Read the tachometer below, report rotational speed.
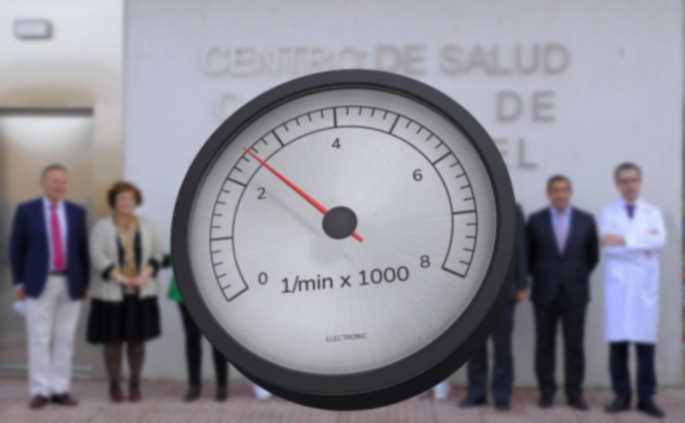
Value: 2500 rpm
